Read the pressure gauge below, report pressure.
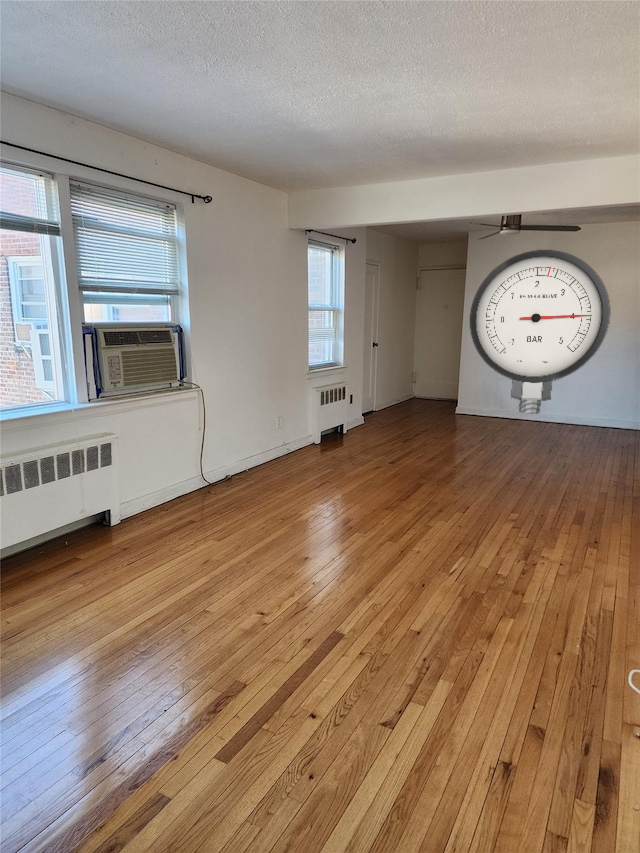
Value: 4 bar
